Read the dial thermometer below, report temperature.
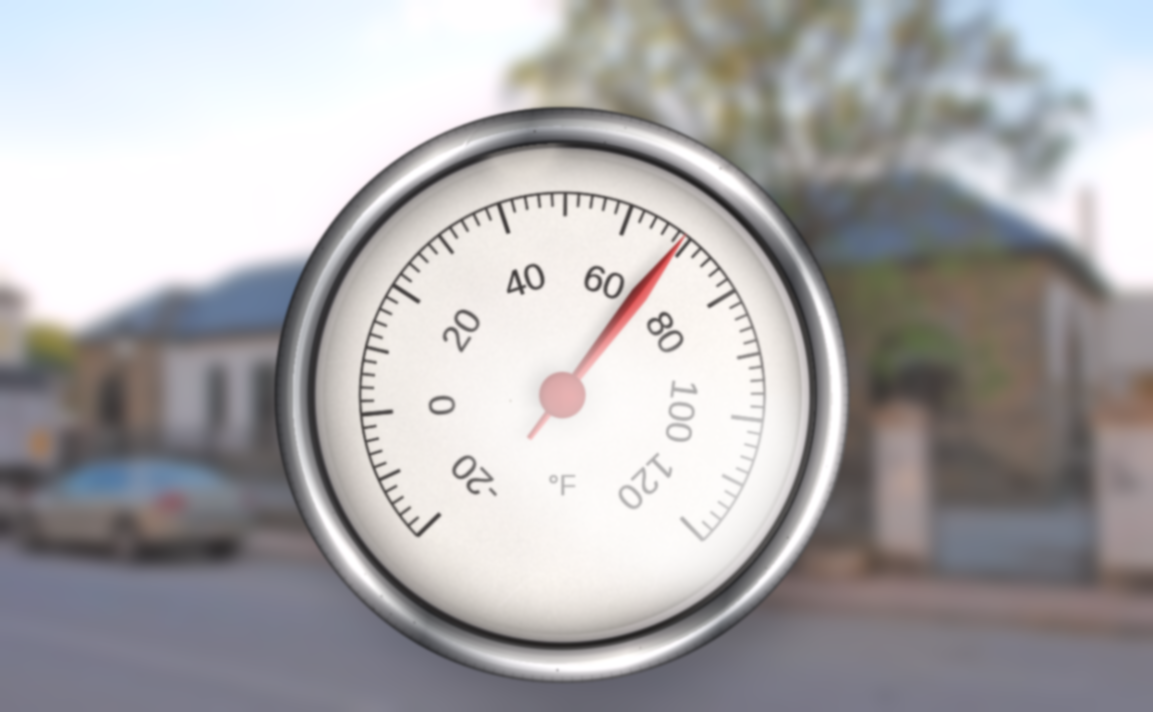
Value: 69 °F
